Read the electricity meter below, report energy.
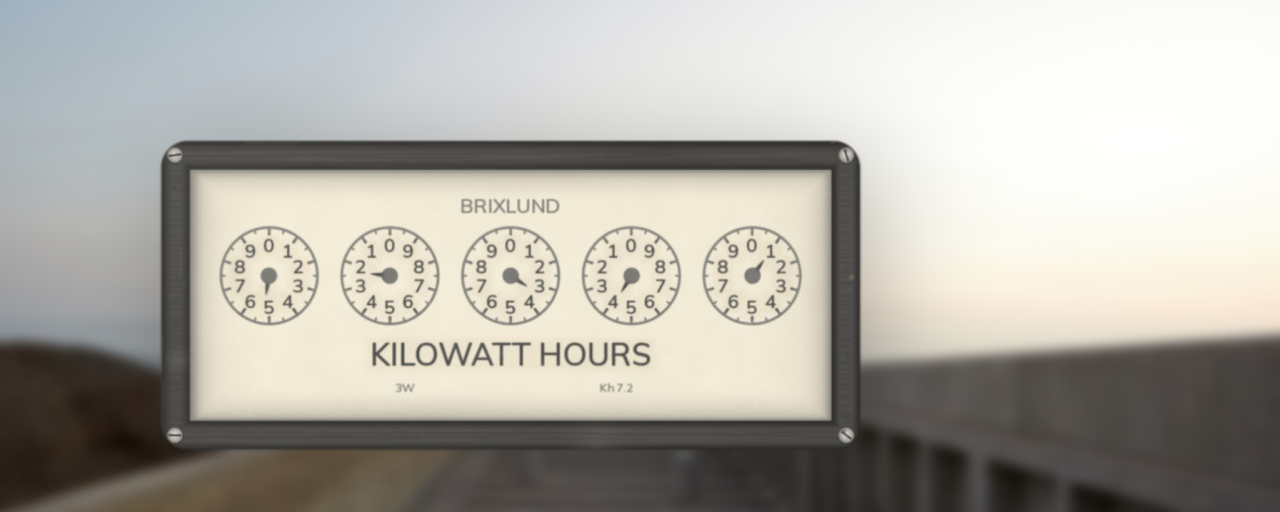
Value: 52341 kWh
